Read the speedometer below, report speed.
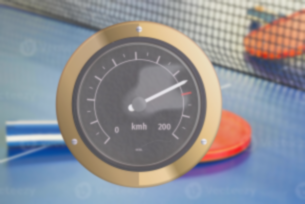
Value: 150 km/h
